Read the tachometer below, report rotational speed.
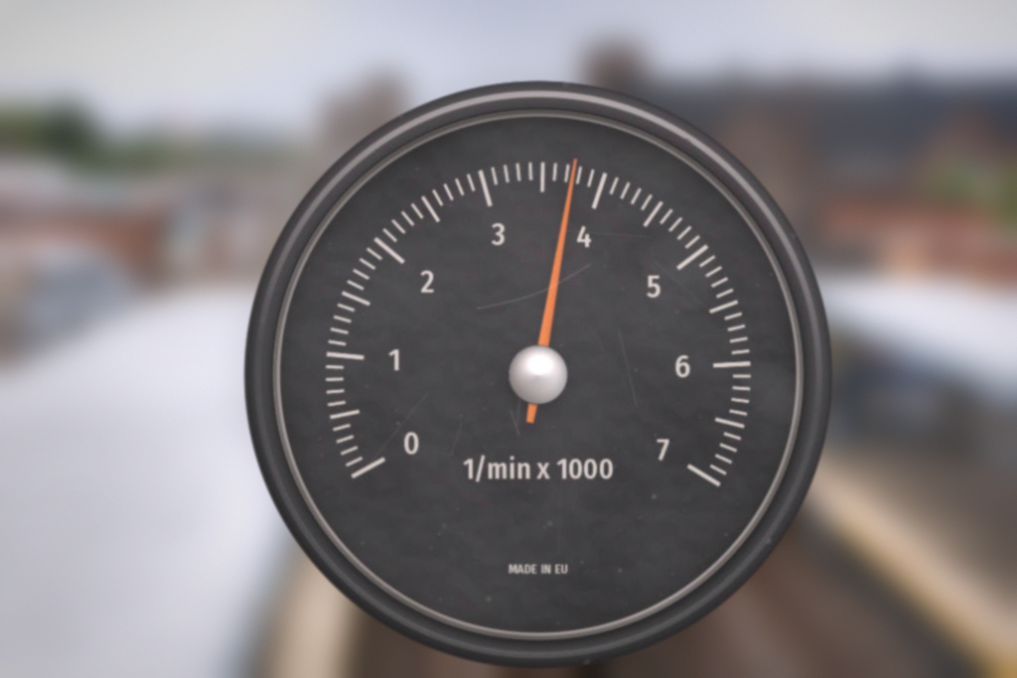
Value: 3750 rpm
